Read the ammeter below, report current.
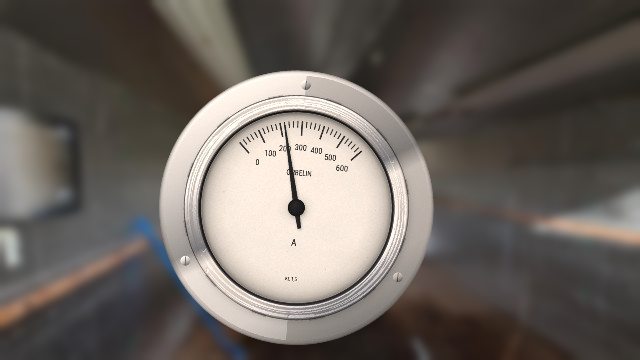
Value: 220 A
